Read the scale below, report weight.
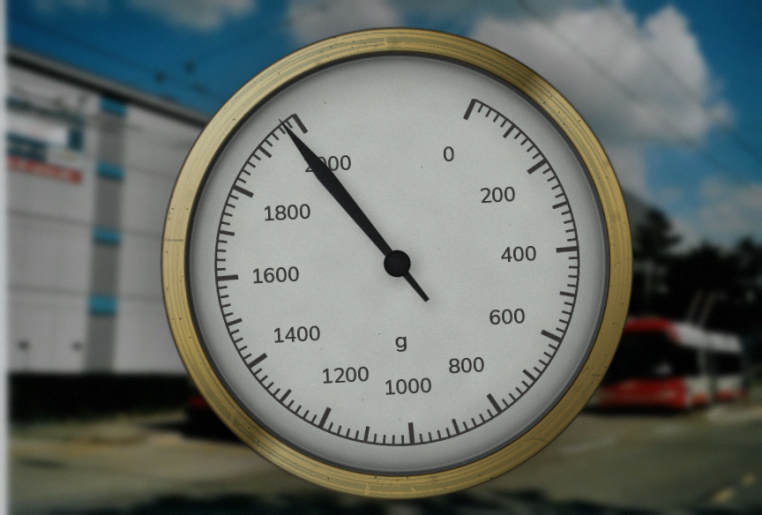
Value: 1970 g
